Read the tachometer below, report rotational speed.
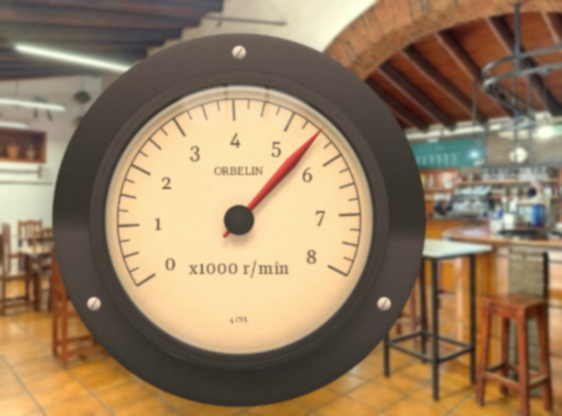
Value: 5500 rpm
